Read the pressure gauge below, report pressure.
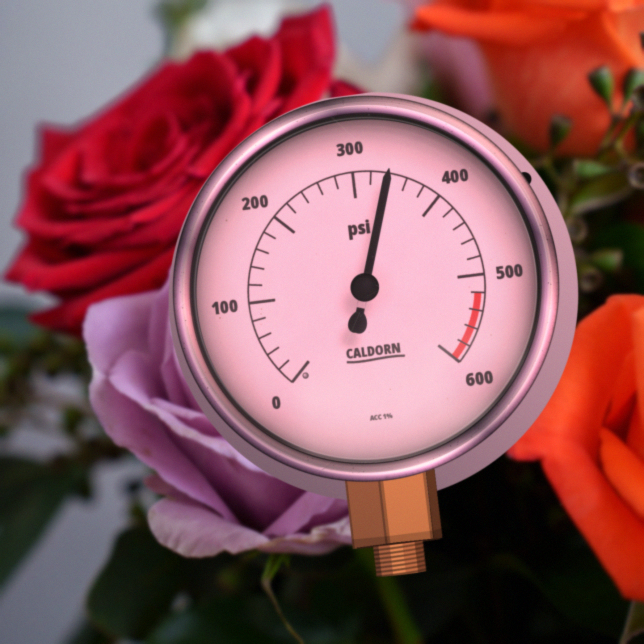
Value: 340 psi
